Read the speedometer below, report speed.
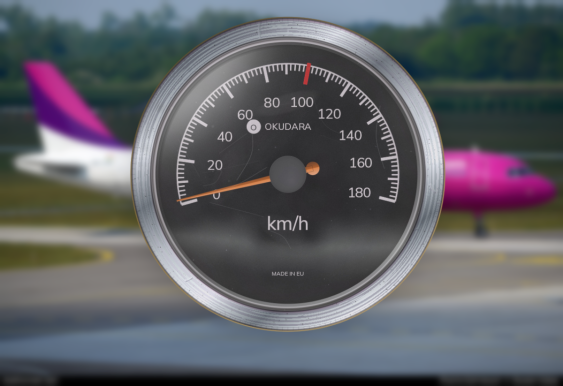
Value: 2 km/h
